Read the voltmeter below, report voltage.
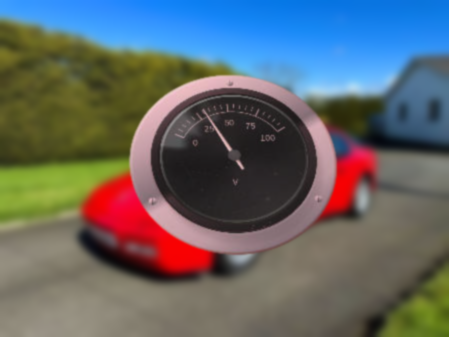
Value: 30 V
